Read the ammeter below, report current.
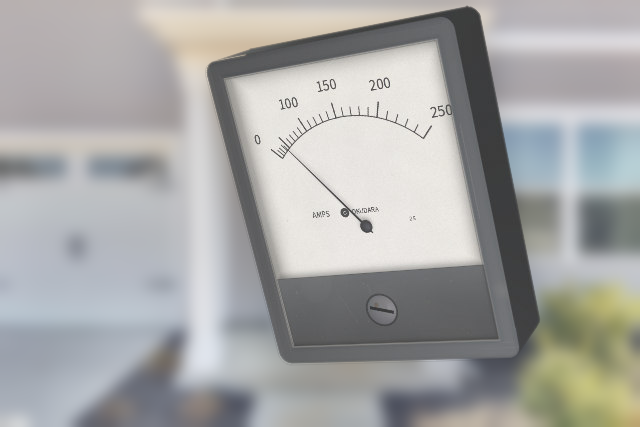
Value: 50 A
